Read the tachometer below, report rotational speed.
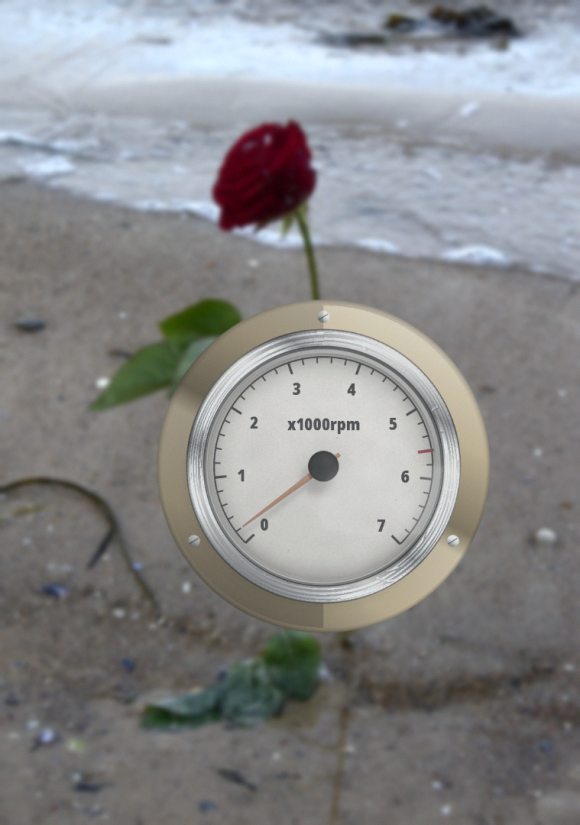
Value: 200 rpm
